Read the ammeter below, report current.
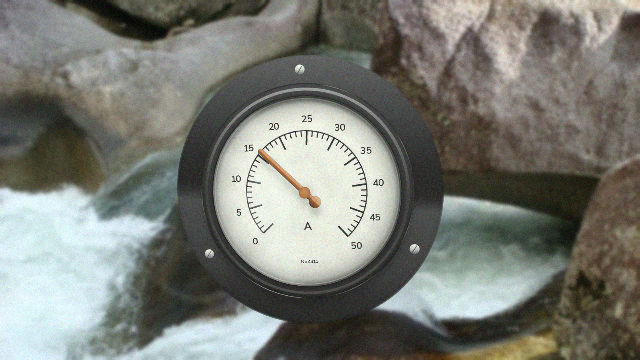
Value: 16 A
